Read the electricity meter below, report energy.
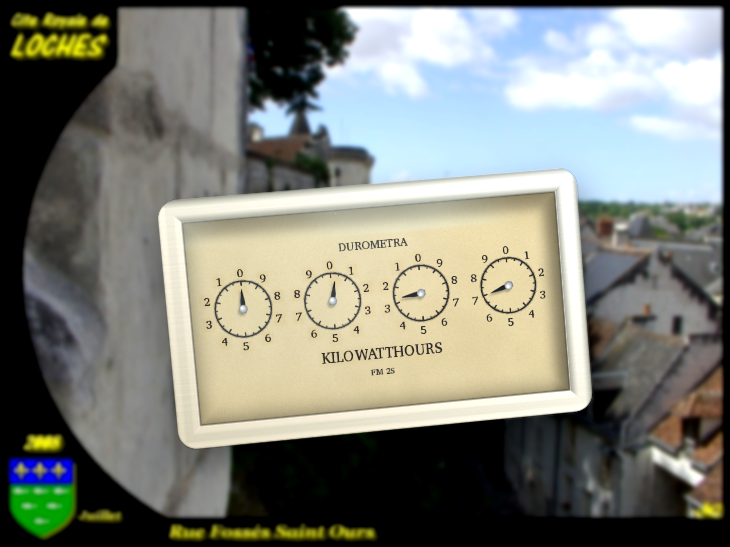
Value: 27 kWh
